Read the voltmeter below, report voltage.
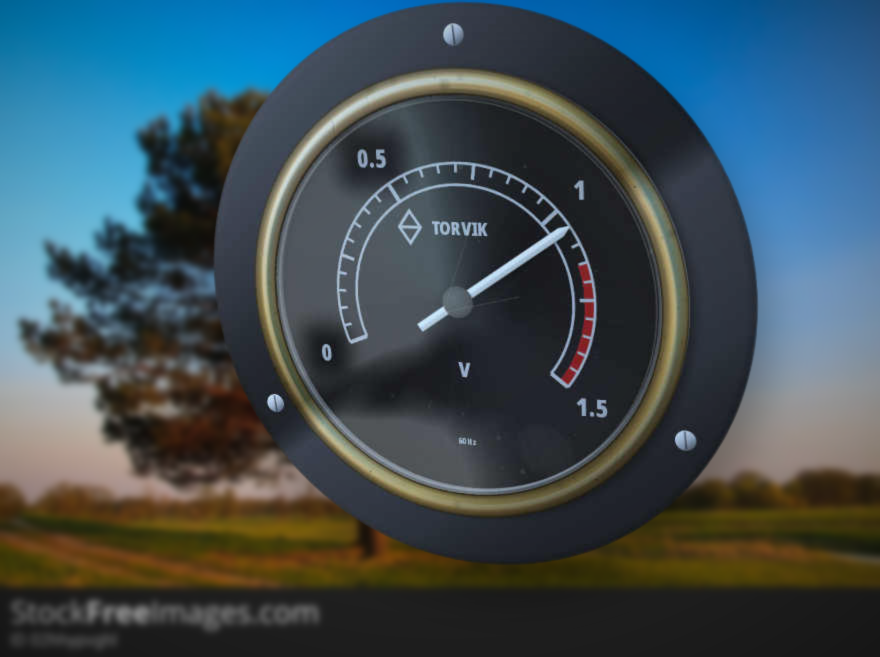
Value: 1.05 V
